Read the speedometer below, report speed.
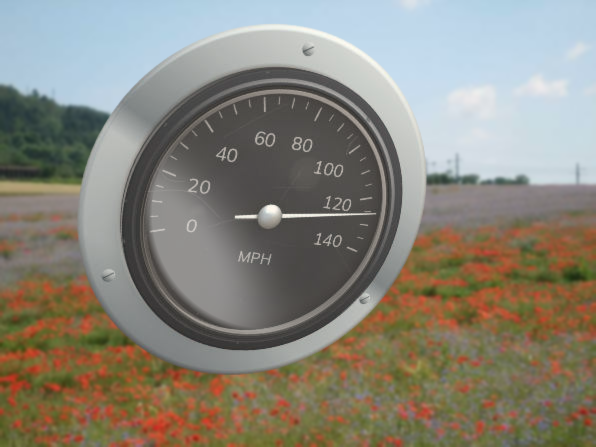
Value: 125 mph
